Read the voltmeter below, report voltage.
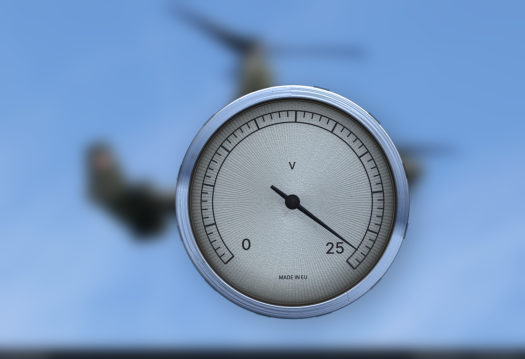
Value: 24 V
